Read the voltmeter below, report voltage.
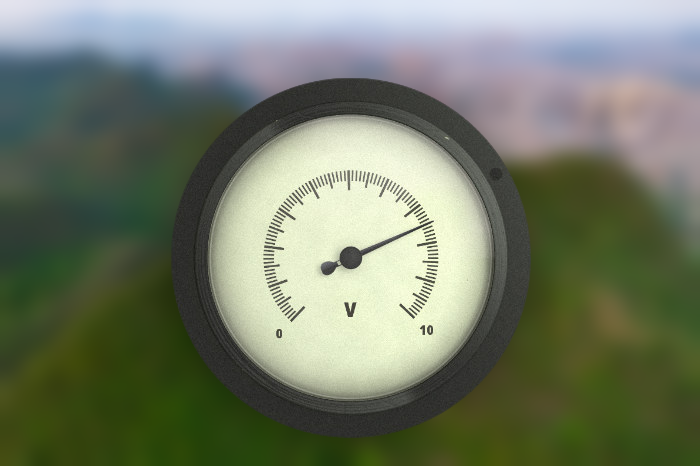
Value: 7.5 V
